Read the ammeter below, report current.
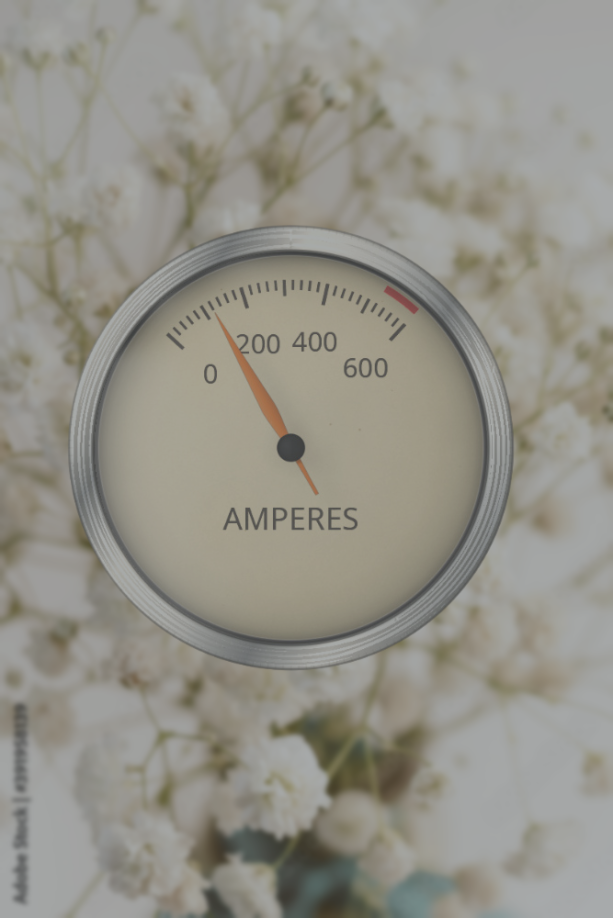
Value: 120 A
